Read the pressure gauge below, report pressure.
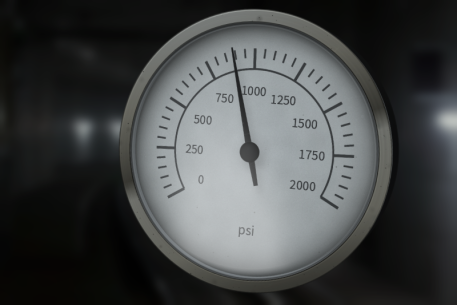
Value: 900 psi
